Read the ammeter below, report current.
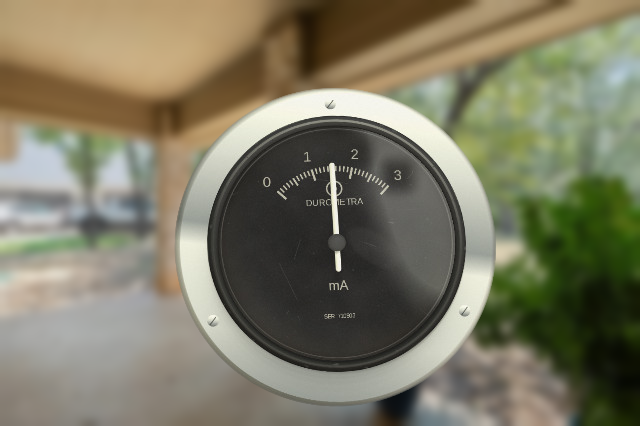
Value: 1.5 mA
